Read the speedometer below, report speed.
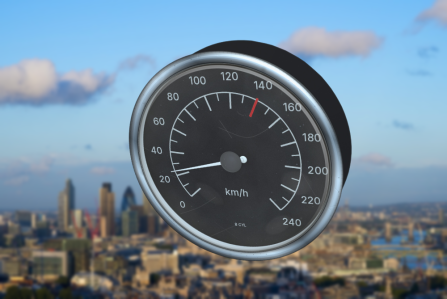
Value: 25 km/h
